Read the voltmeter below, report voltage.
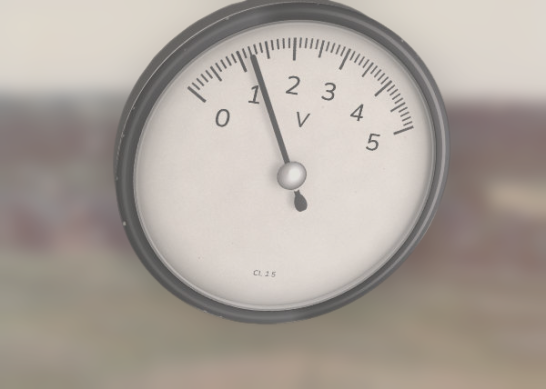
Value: 1.2 V
